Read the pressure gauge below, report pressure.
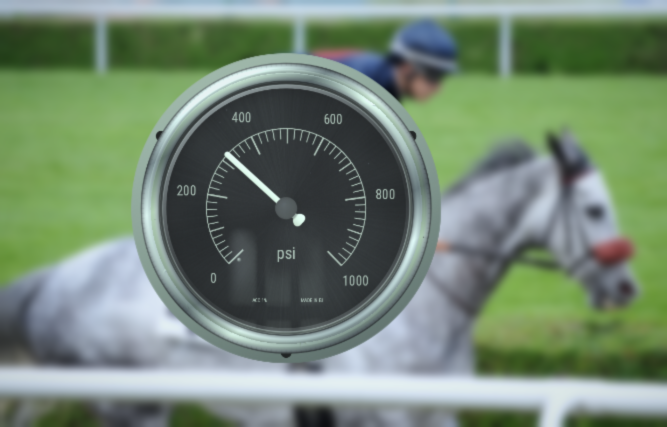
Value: 320 psi
